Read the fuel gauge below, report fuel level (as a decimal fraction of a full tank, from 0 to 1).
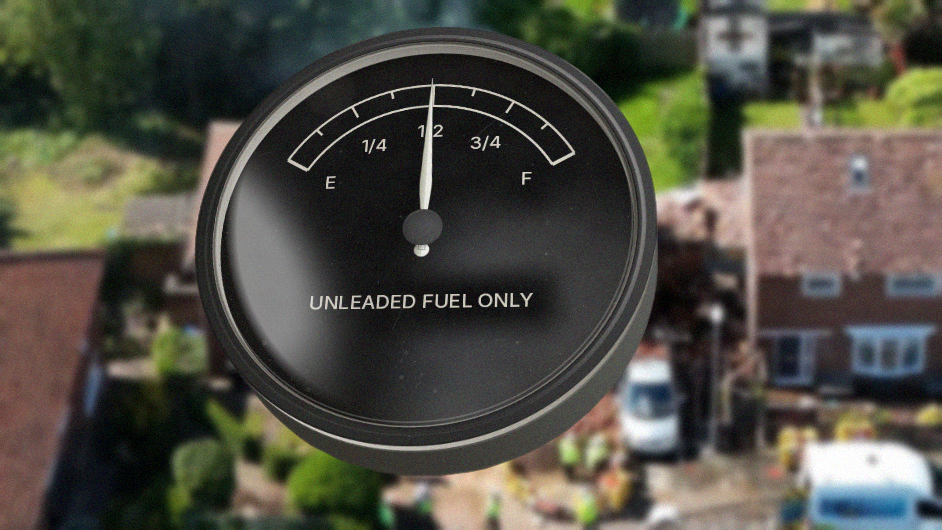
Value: 0.5
